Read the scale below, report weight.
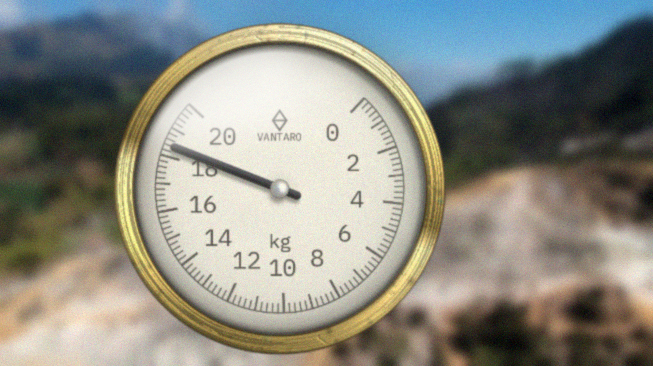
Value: 18.4 kg
